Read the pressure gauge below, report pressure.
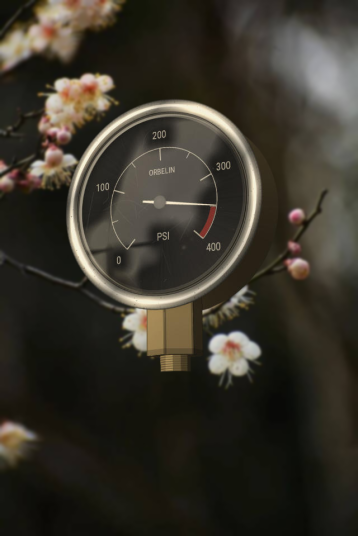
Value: 350 psi
